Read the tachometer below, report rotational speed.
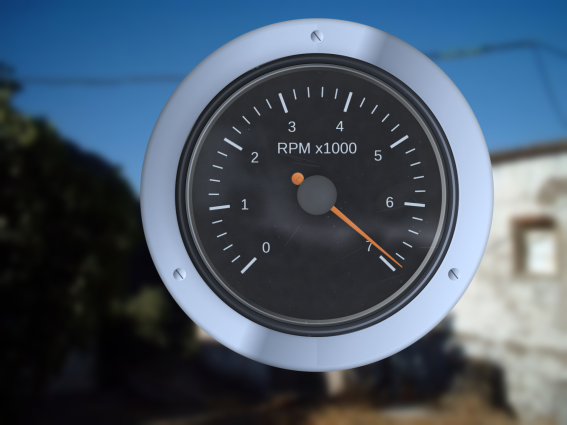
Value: 6900 rpm
